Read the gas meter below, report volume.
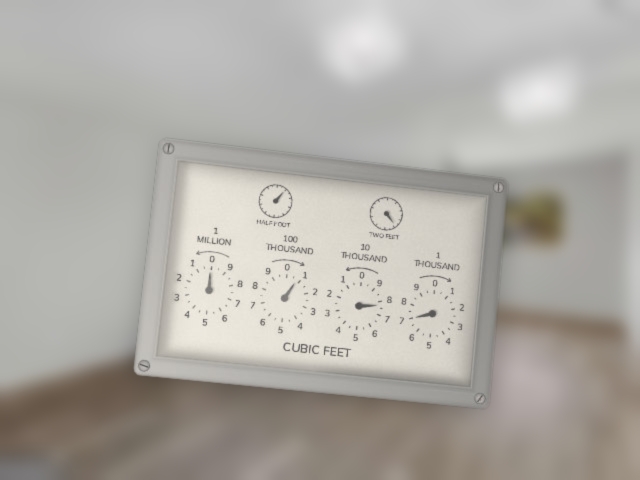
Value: 7700 ft³
